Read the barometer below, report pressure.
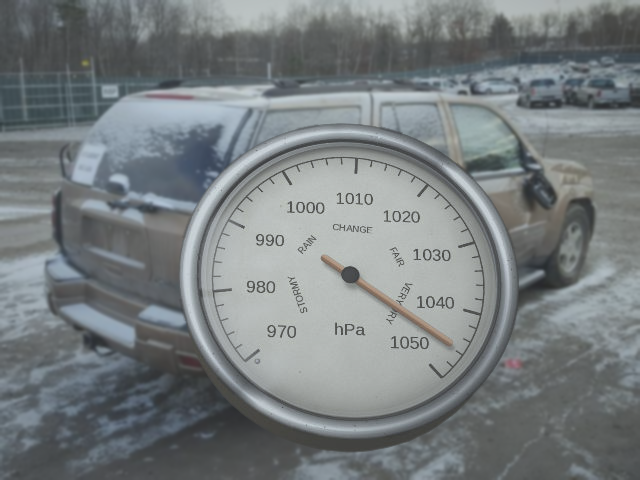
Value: 1046 hPa
